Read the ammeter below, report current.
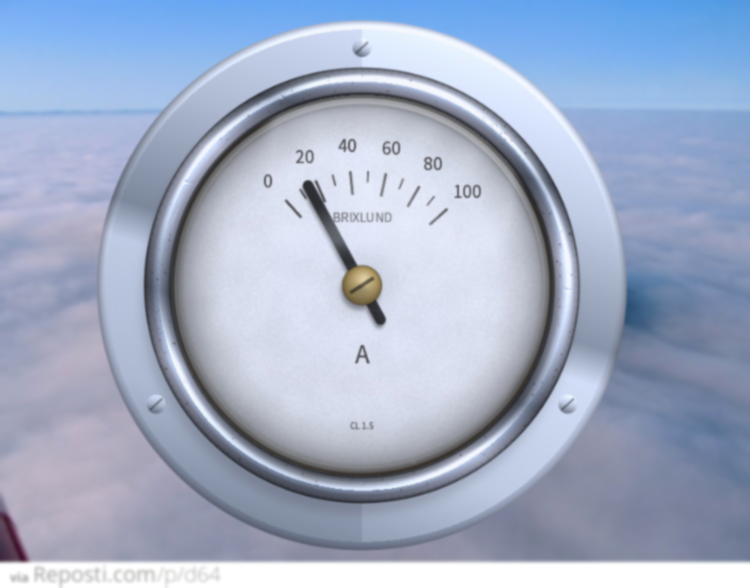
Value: 15 A
